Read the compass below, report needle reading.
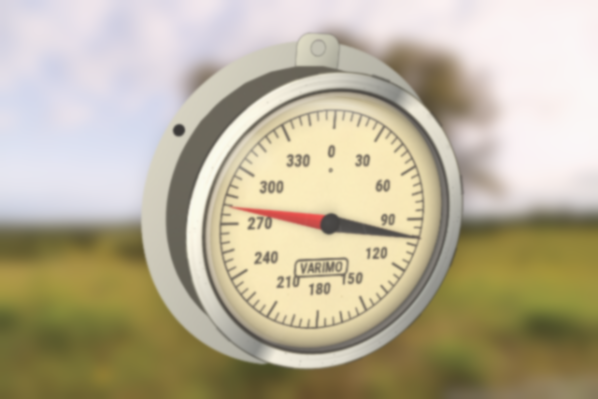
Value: 280 °
